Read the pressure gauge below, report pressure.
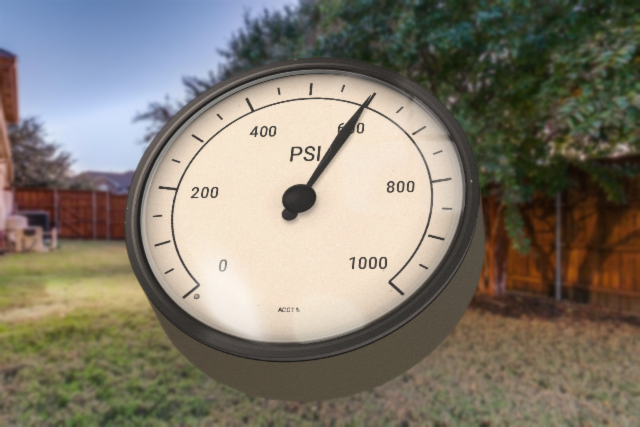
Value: 600 psi
